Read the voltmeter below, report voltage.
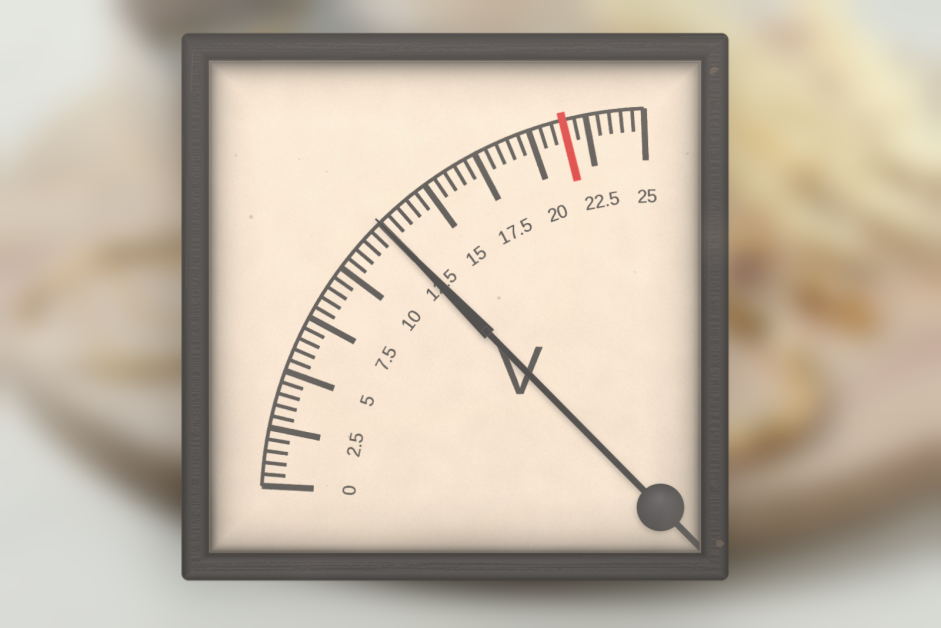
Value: 12.5 V
